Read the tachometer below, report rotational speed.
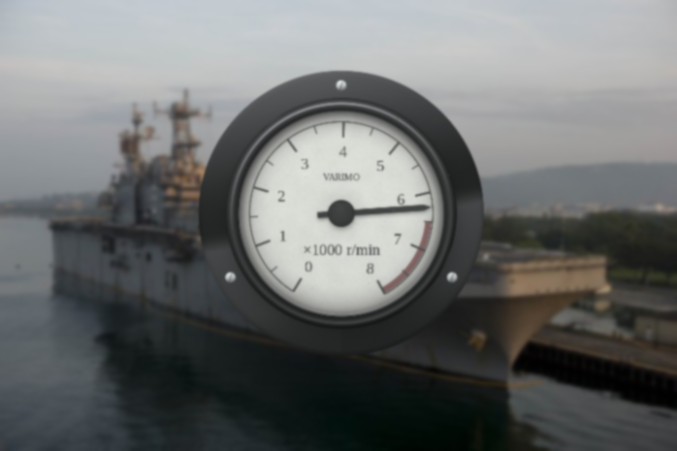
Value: 6250 rpm
